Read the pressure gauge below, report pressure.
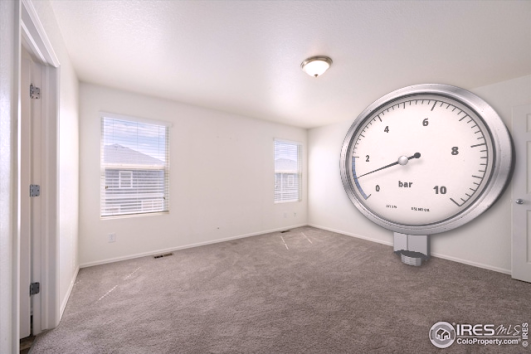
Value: 1 bar
